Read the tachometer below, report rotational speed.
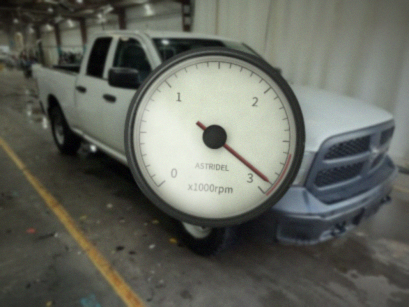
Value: 2900 rpm
